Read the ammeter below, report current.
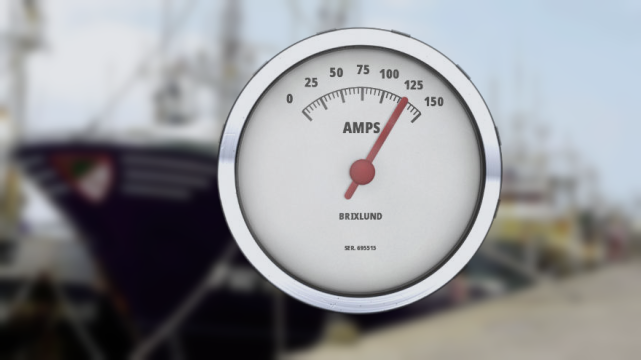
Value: 125 A
